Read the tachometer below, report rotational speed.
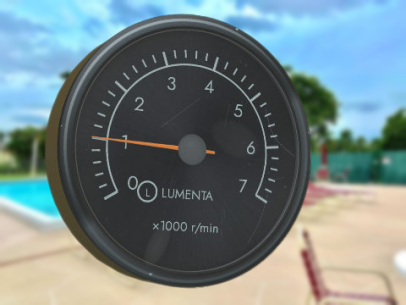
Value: 1000 rpm
